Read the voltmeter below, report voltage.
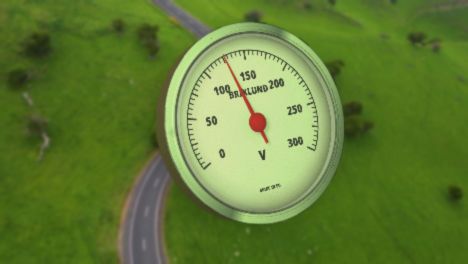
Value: 125 V
